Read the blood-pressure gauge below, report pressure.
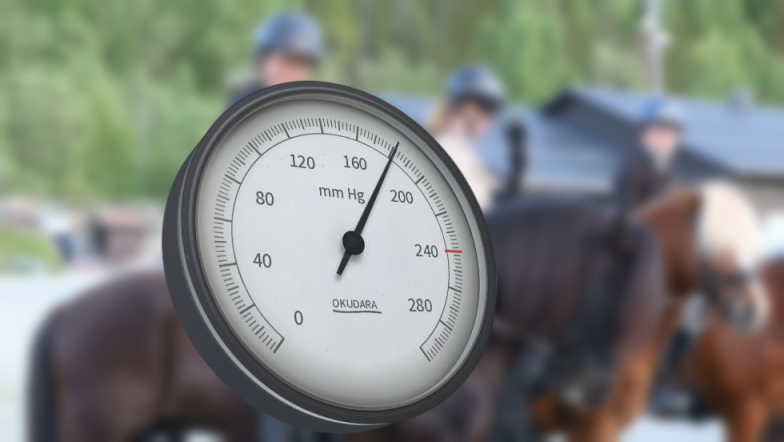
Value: 180 mmHg
